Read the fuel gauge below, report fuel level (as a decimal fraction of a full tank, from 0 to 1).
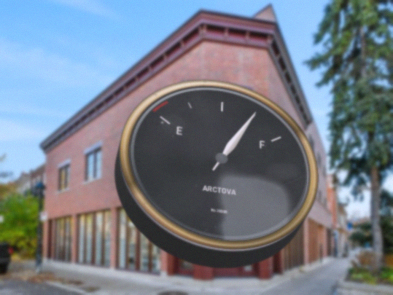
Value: 0.75
